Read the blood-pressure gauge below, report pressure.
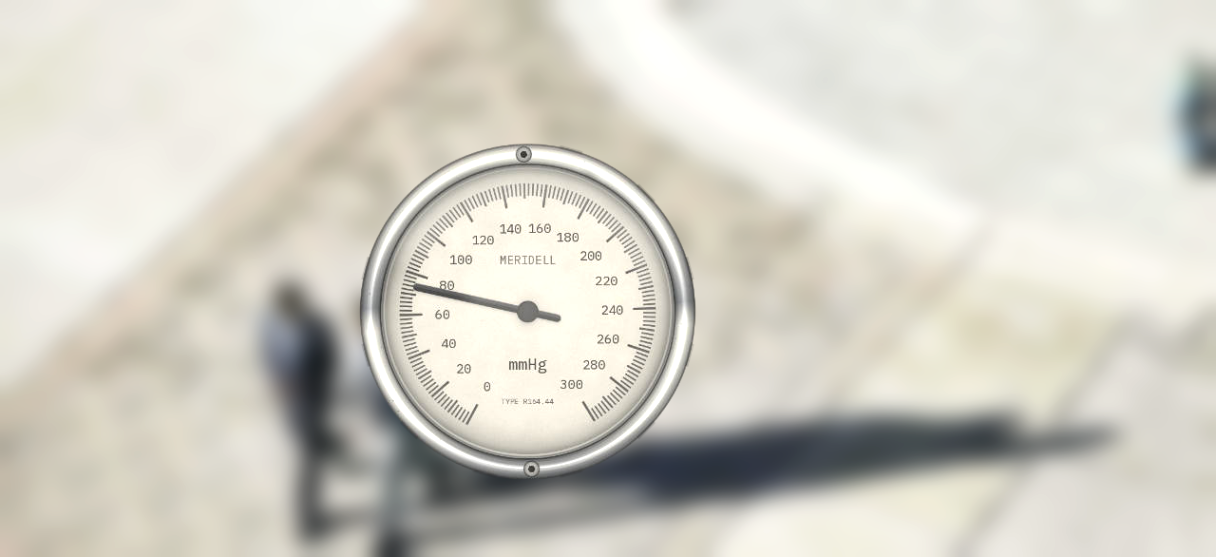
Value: 74 mmHg
